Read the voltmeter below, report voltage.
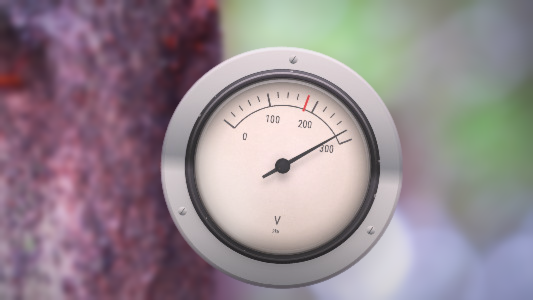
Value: 280 V
